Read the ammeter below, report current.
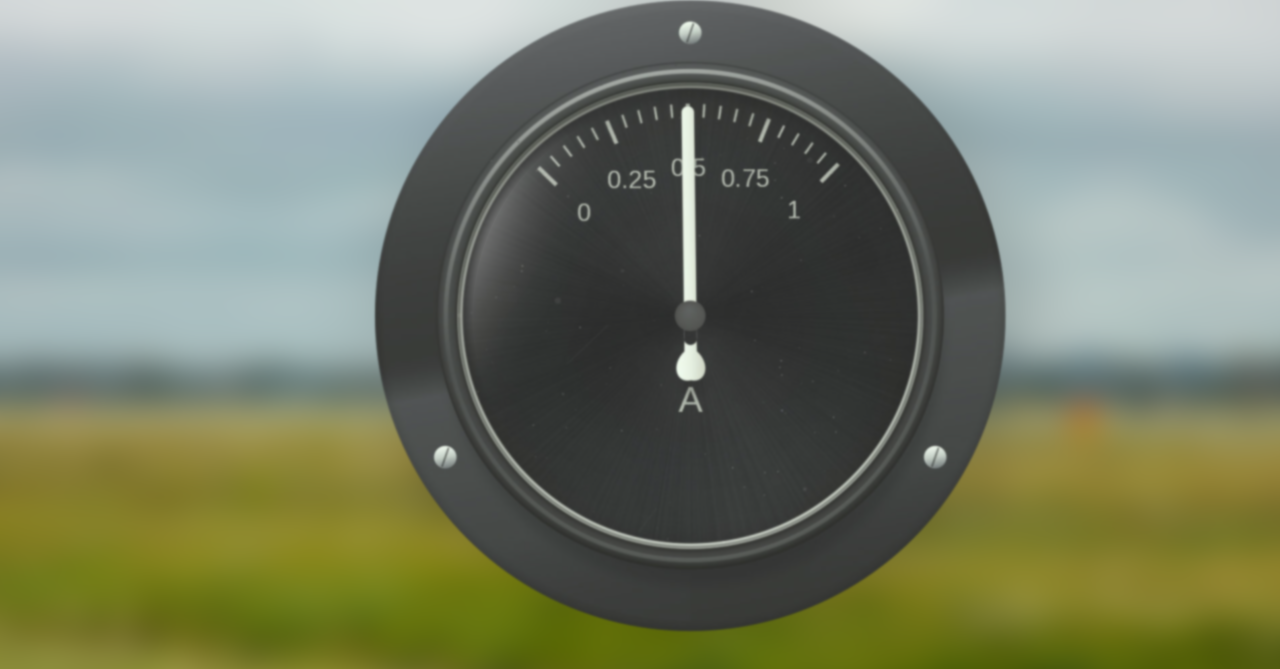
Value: 0.5 A
